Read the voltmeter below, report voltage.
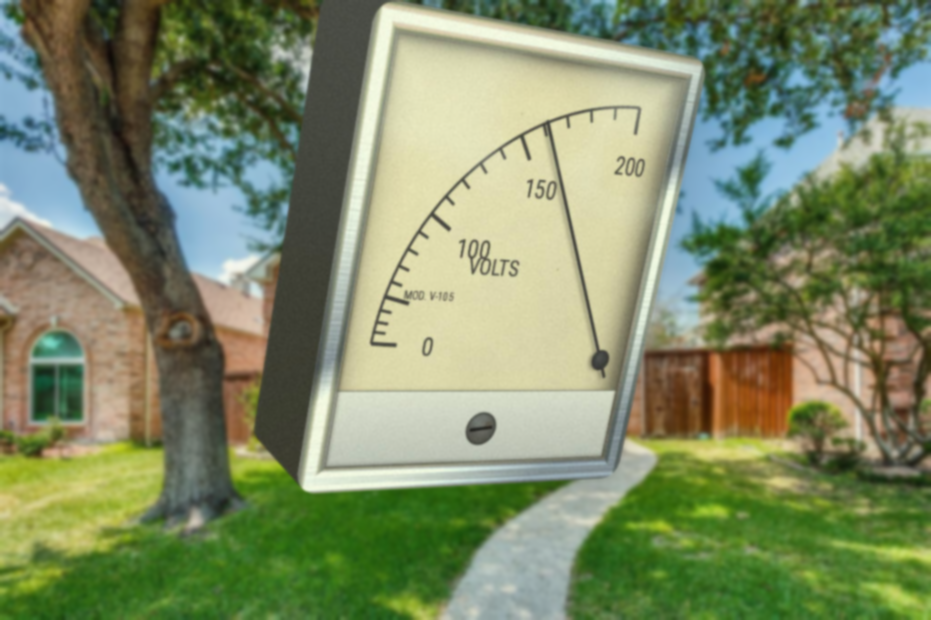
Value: 160 V
